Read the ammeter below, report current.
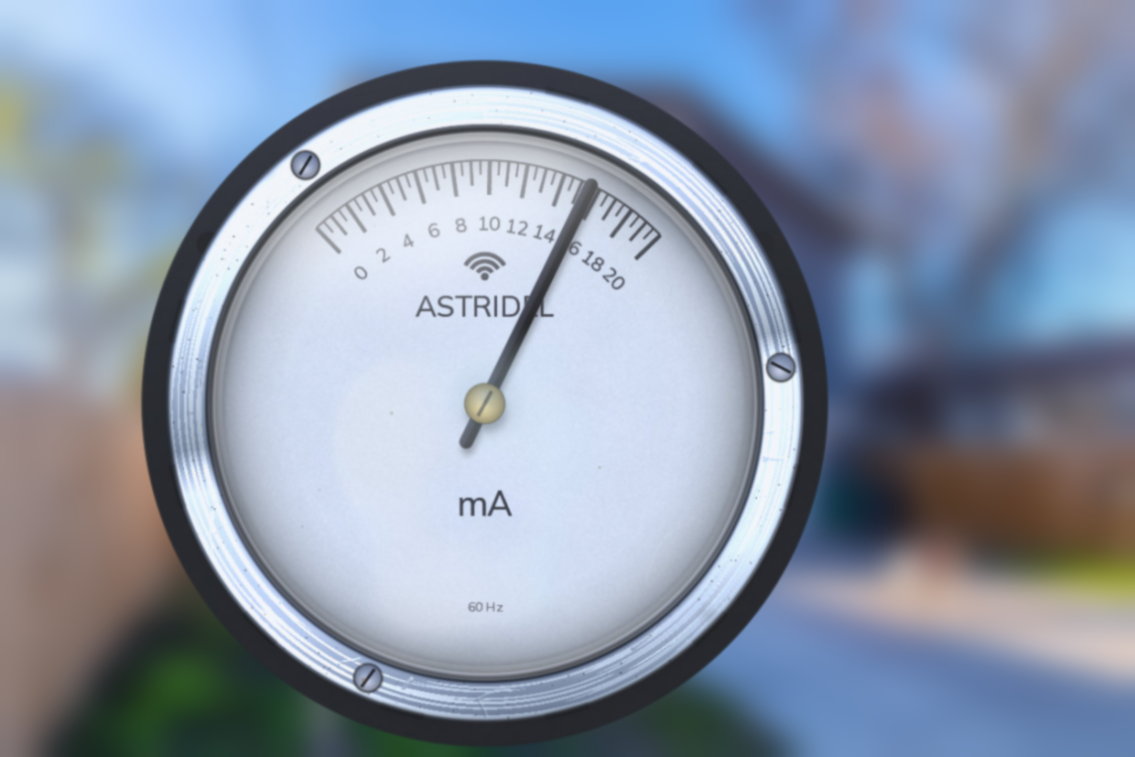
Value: 15.5 mA
